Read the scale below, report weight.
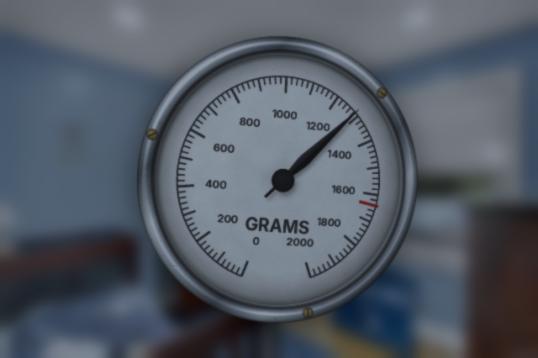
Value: 1280 g
